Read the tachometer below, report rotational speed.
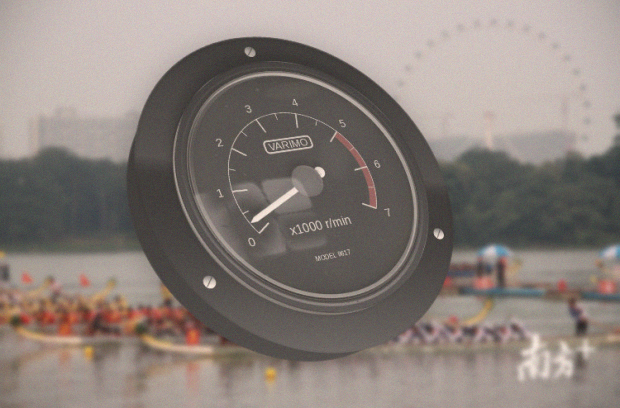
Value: 250 rpm
